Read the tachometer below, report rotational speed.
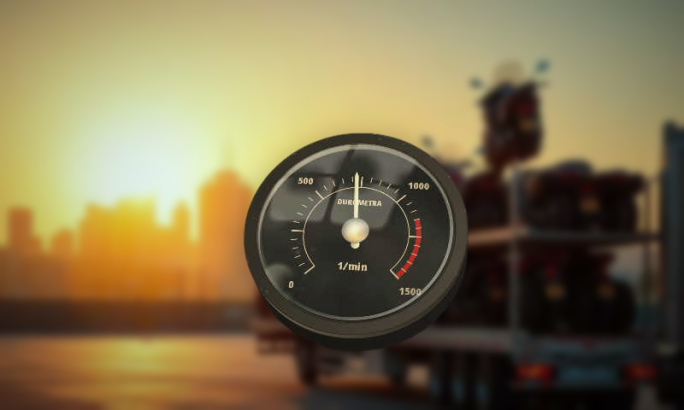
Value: 725 rpm
